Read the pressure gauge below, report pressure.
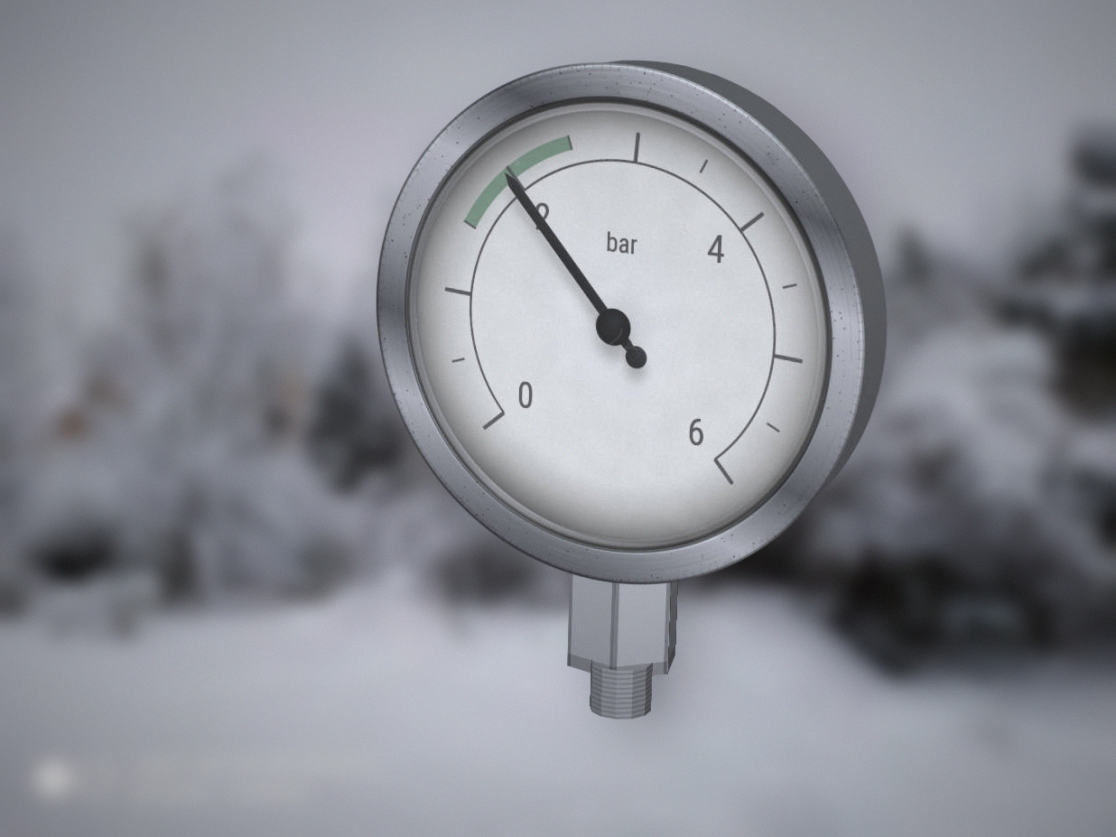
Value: 2 bar
